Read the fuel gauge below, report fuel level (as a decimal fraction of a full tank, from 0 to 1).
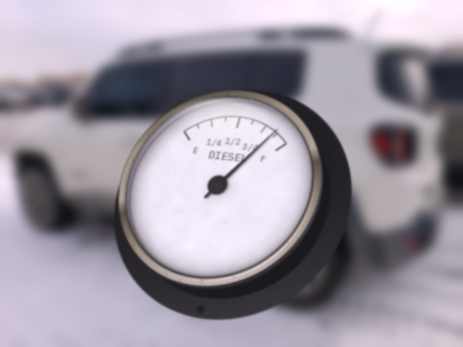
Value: 0.875
